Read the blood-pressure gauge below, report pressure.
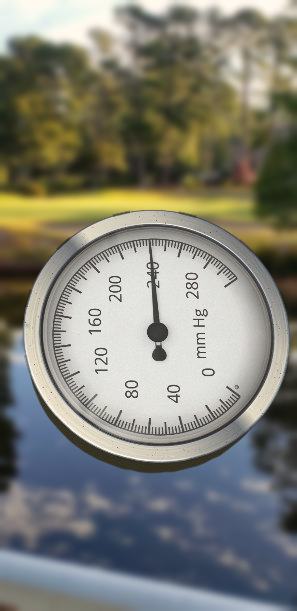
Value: 240 mmHg
